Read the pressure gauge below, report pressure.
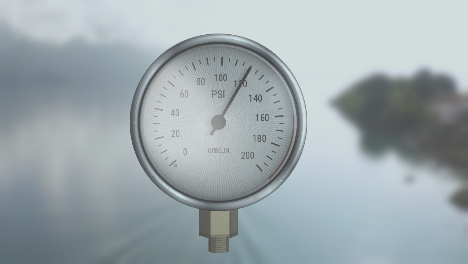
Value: 120 psi
